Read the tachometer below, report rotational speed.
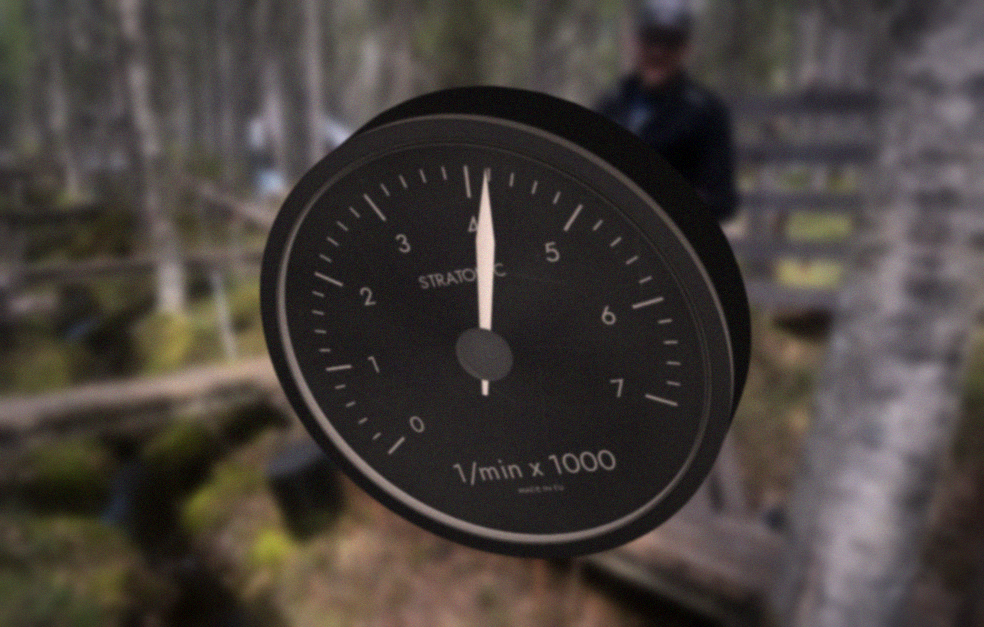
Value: 4200 rpm
